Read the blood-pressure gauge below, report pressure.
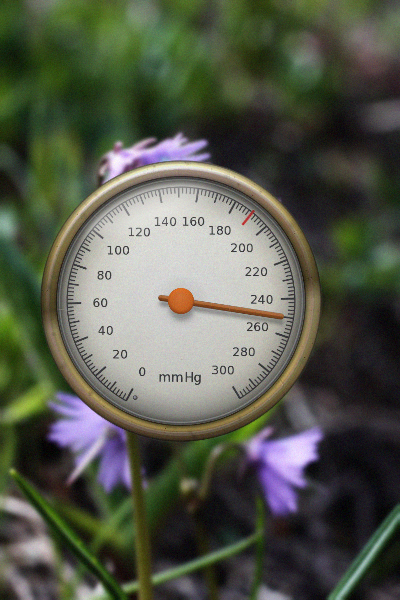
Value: 250 mmHg
